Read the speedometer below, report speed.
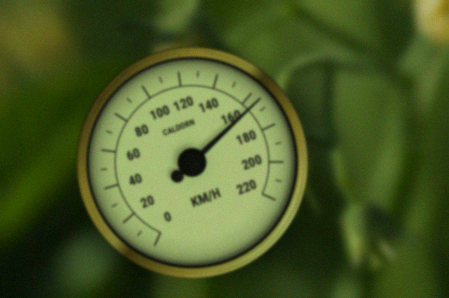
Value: 165 km/h
